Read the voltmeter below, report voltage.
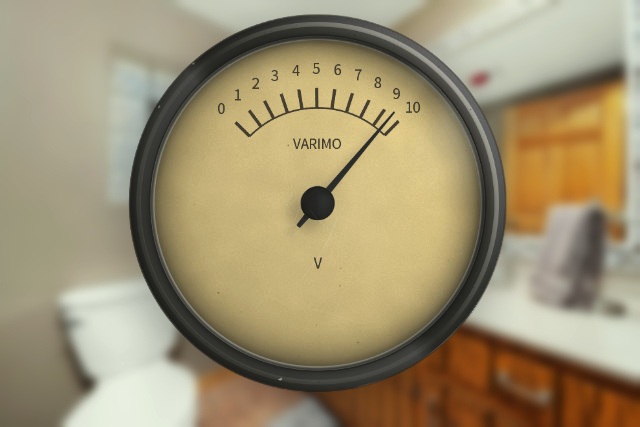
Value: 9.5 V
